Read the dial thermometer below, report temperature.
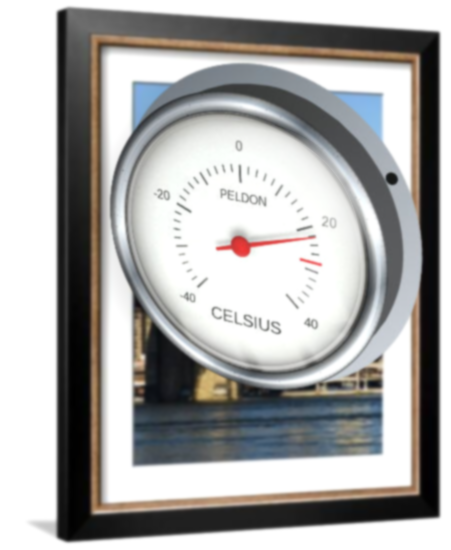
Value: 22 °C
